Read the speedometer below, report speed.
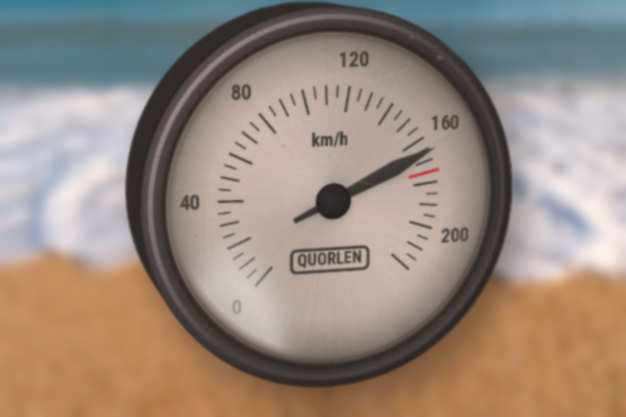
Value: 165 km/h
